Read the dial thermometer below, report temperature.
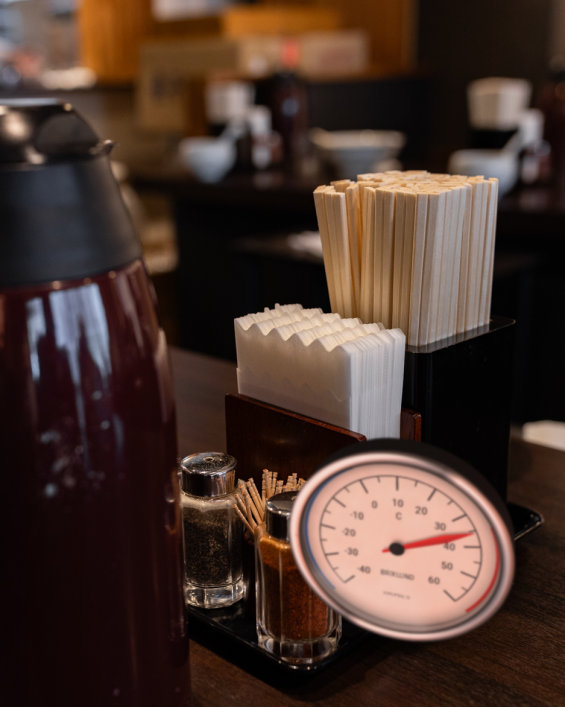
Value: 35 °C
